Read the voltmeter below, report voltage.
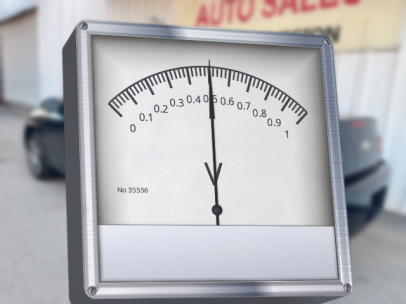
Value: 0.5 V
